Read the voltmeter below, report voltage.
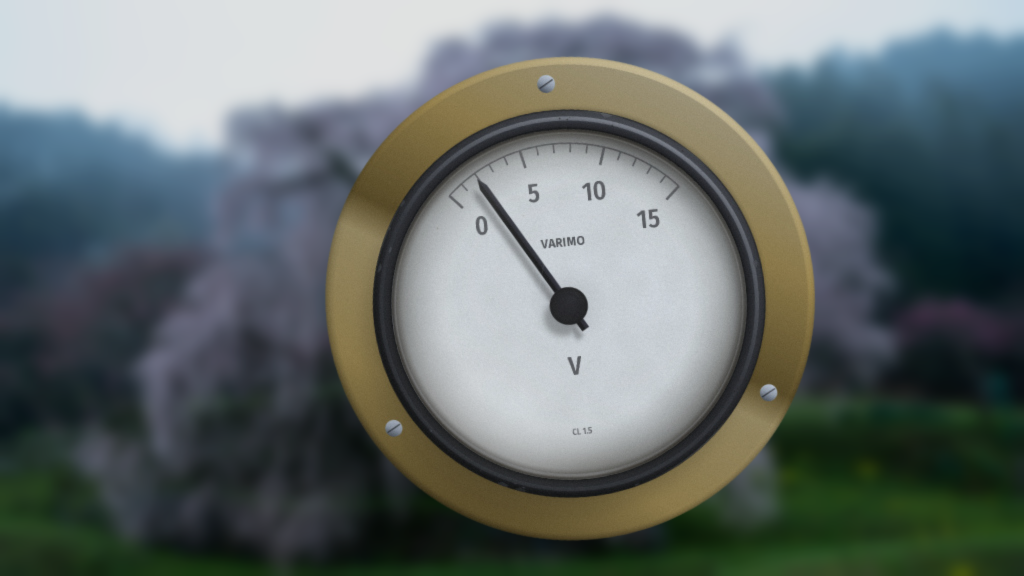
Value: 2 V
